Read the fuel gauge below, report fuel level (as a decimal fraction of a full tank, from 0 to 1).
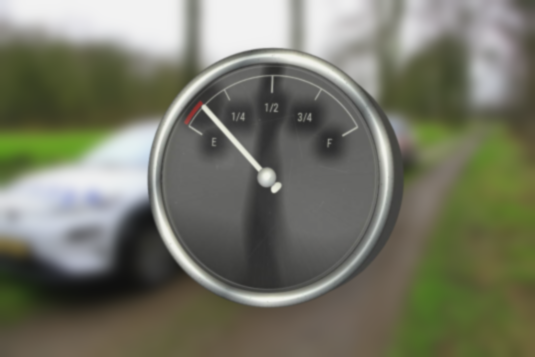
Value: 0.125
